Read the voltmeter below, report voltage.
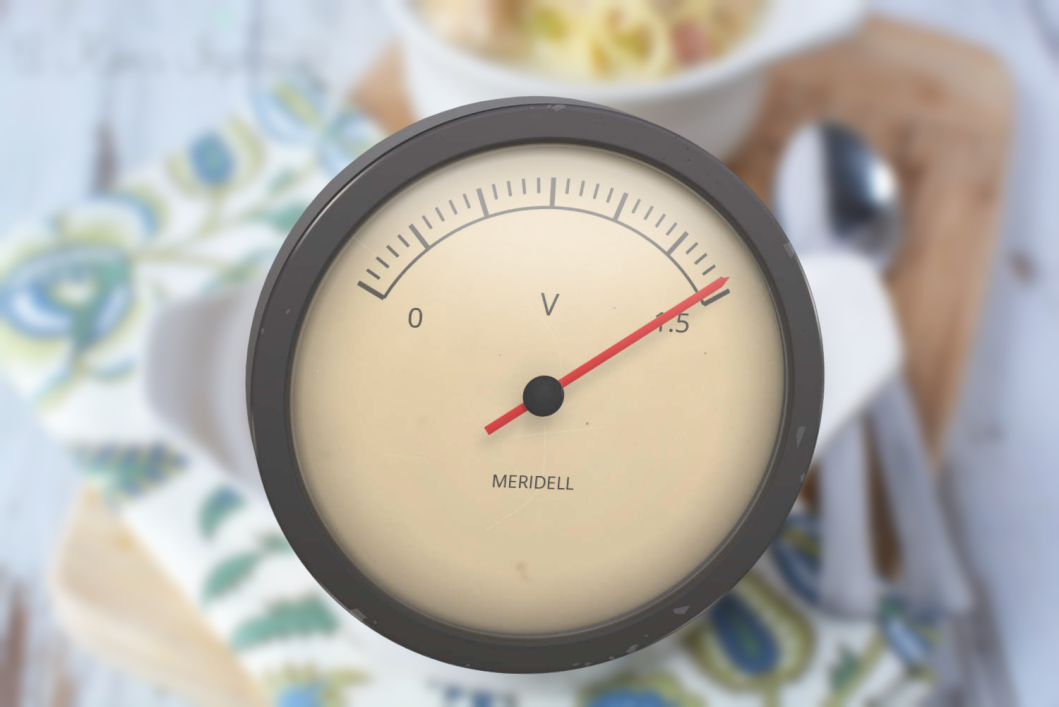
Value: 1.45 V
